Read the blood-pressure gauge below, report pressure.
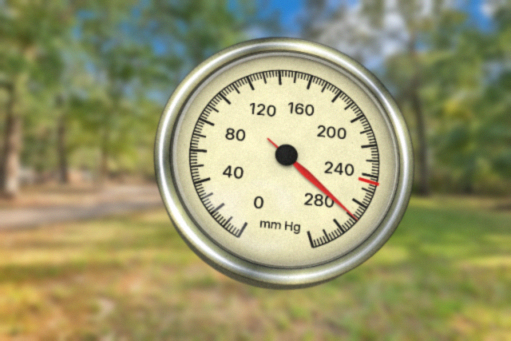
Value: 270 mmHg
